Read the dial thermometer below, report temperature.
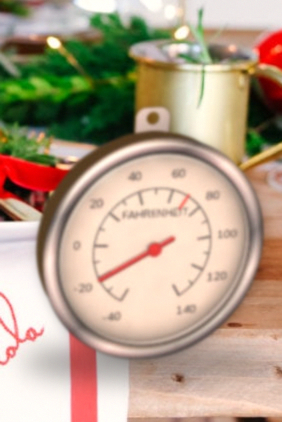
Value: -20 °F
